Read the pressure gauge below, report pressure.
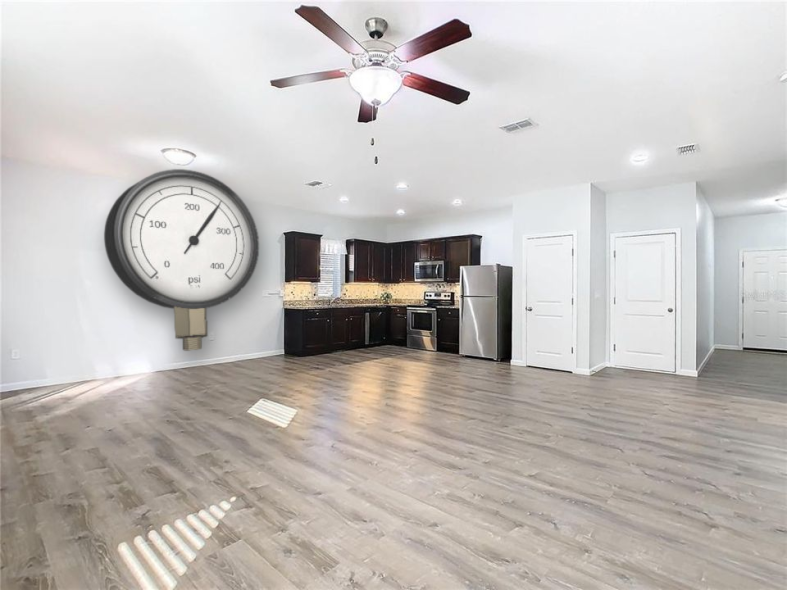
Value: 250 psi
